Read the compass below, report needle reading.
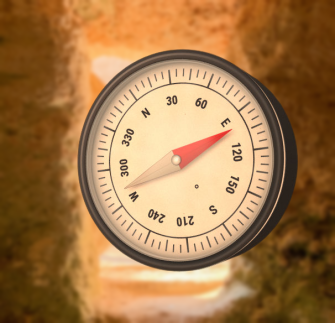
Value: 100 °
